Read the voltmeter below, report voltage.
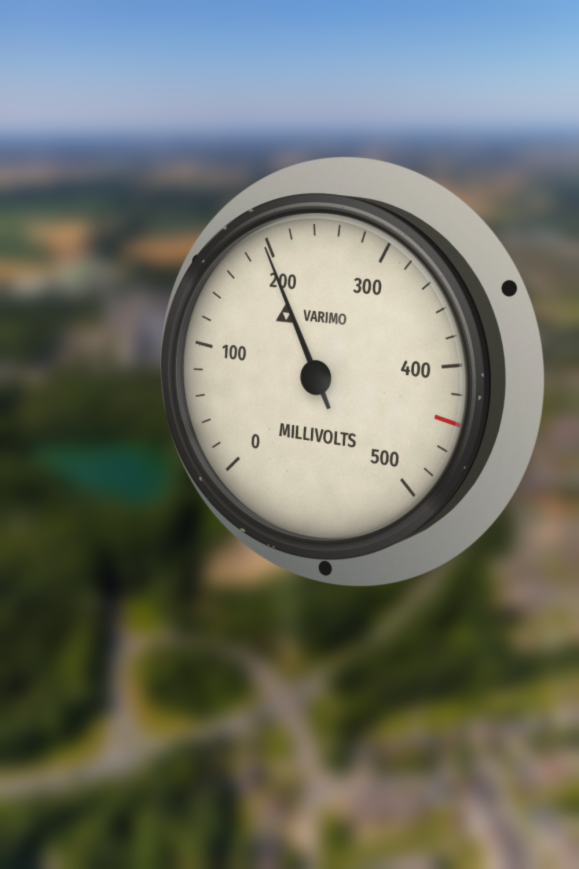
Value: 200 mV
